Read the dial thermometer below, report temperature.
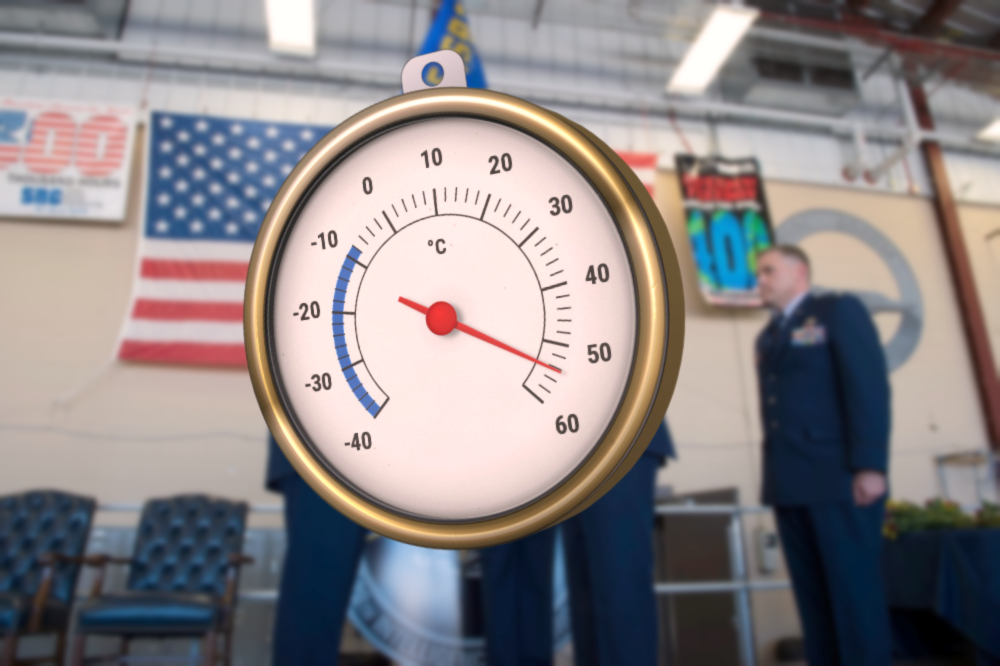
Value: 54 °C
